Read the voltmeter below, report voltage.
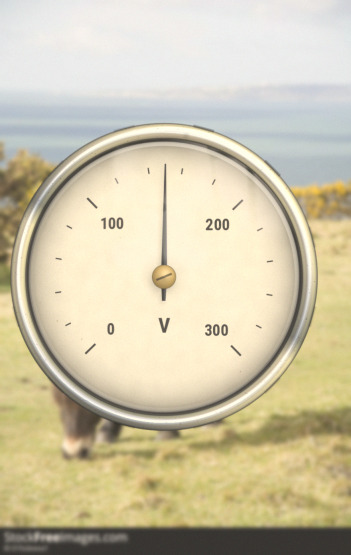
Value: 150 V
